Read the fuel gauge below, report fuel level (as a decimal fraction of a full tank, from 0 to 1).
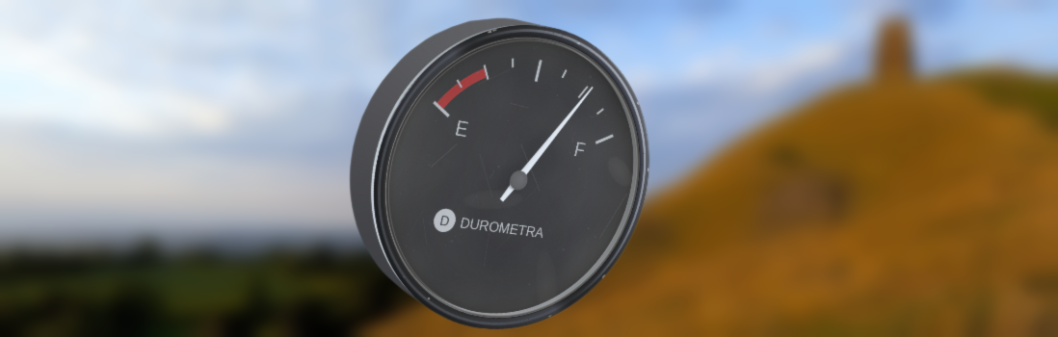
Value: 0.75
